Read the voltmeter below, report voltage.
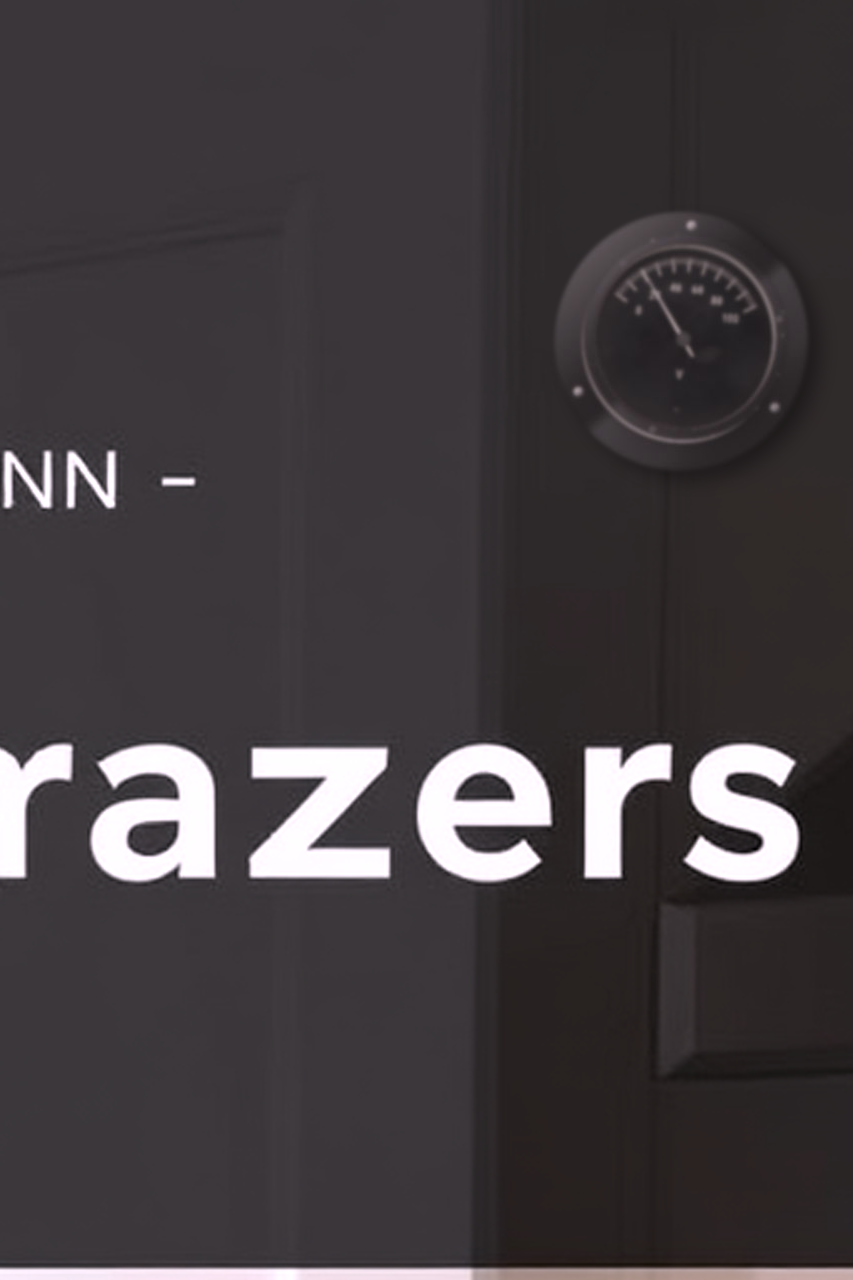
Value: 20 V
